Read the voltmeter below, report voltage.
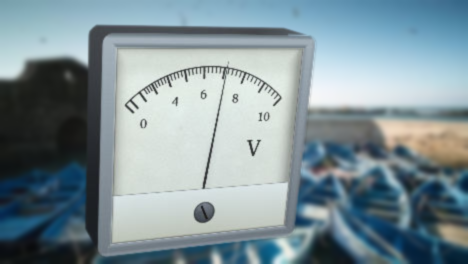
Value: 7 V
